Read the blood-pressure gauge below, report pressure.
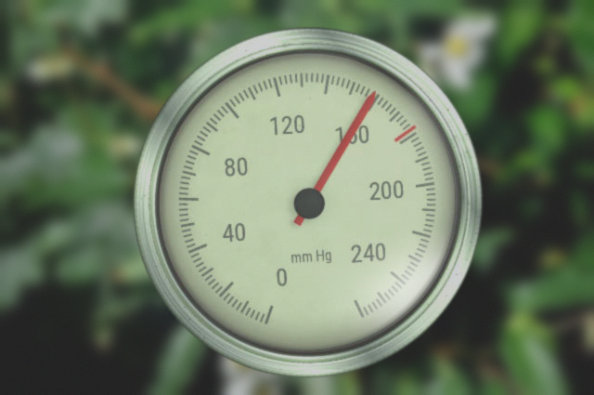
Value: 158 mmHg
